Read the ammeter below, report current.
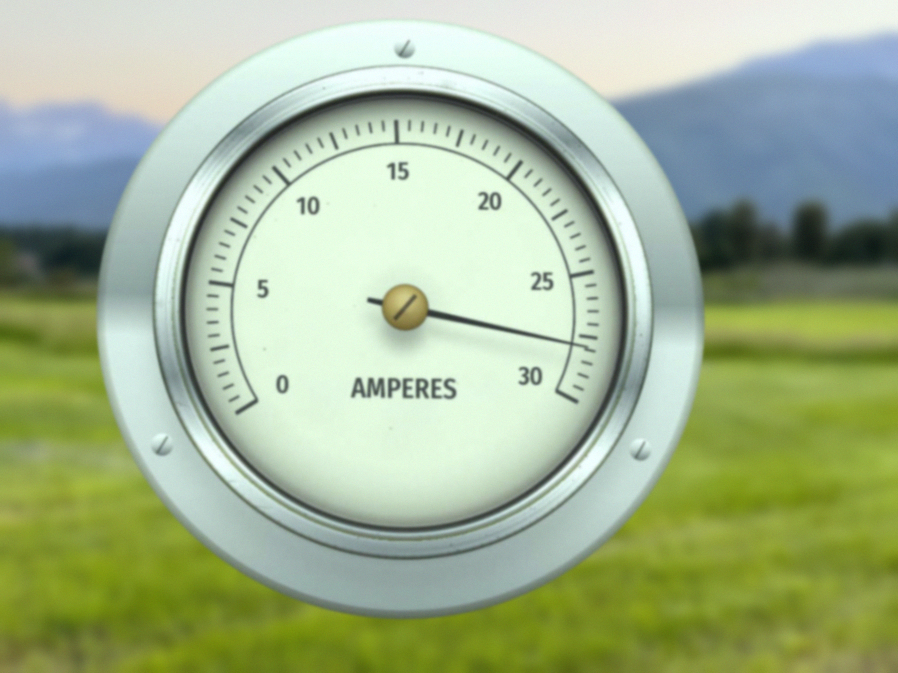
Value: 28 A
